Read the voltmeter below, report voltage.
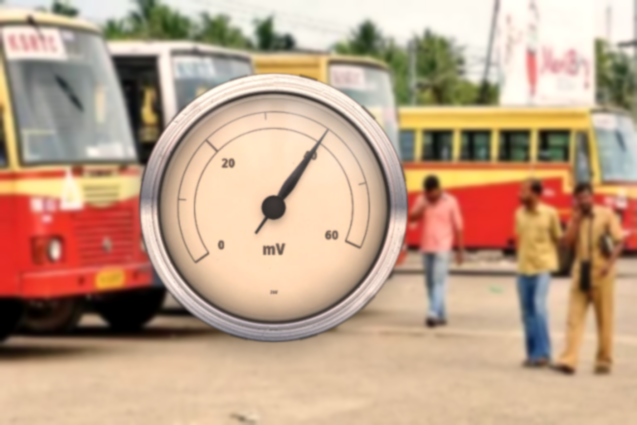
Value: 40 mV
